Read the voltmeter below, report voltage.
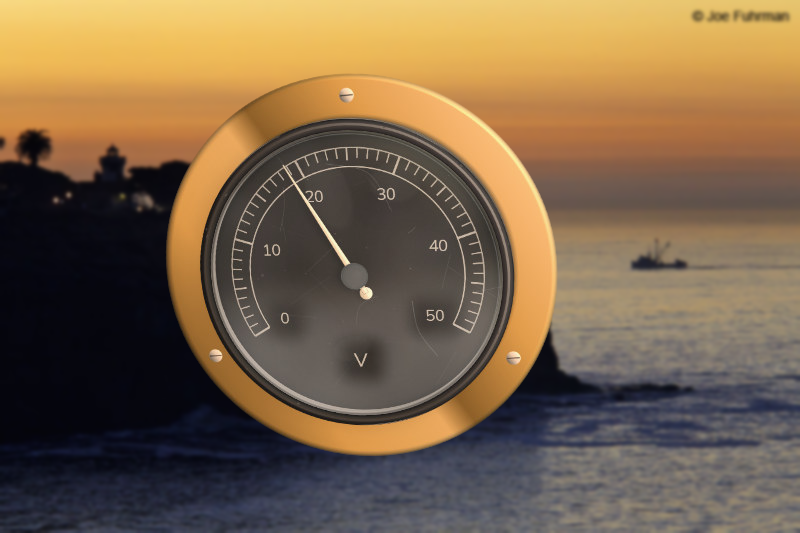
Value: 19 V
